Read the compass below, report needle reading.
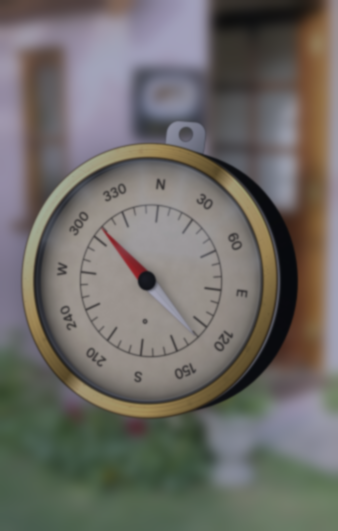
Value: 310 °
